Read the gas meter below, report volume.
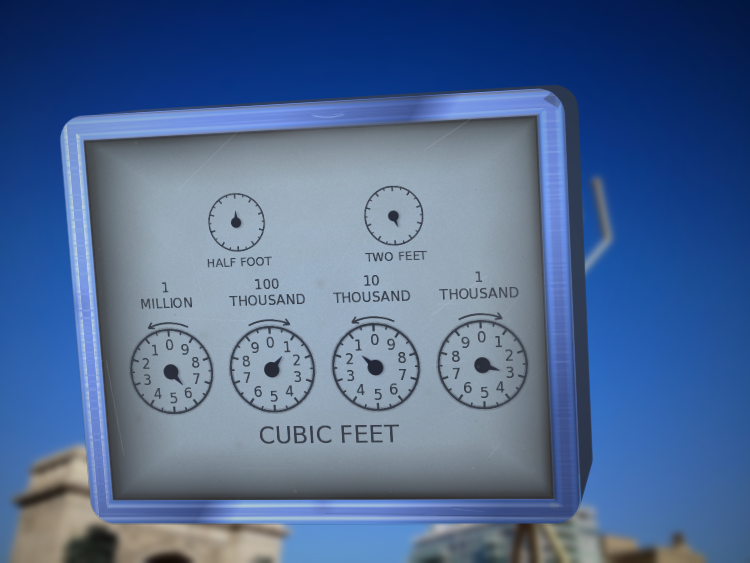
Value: 611300 ft³
